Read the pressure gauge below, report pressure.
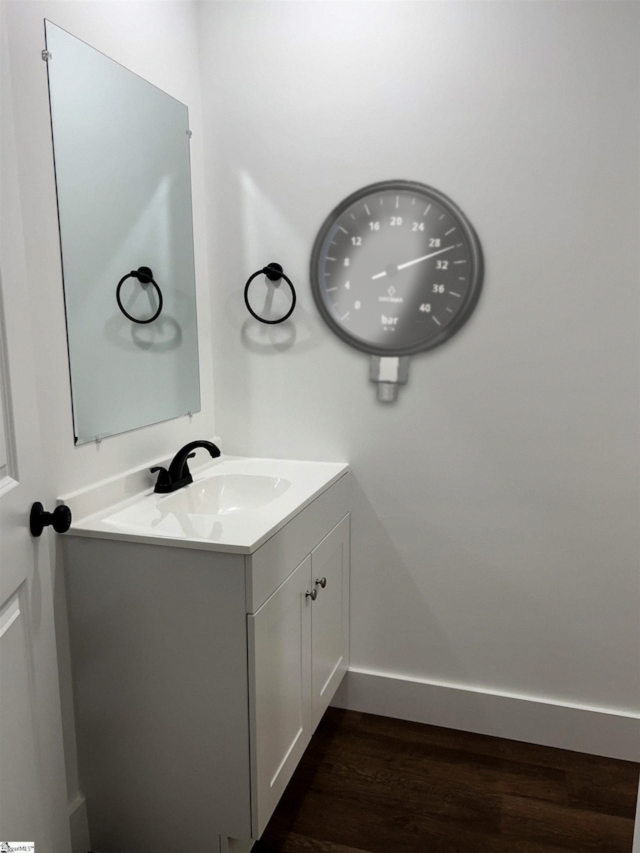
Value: 30 bar
